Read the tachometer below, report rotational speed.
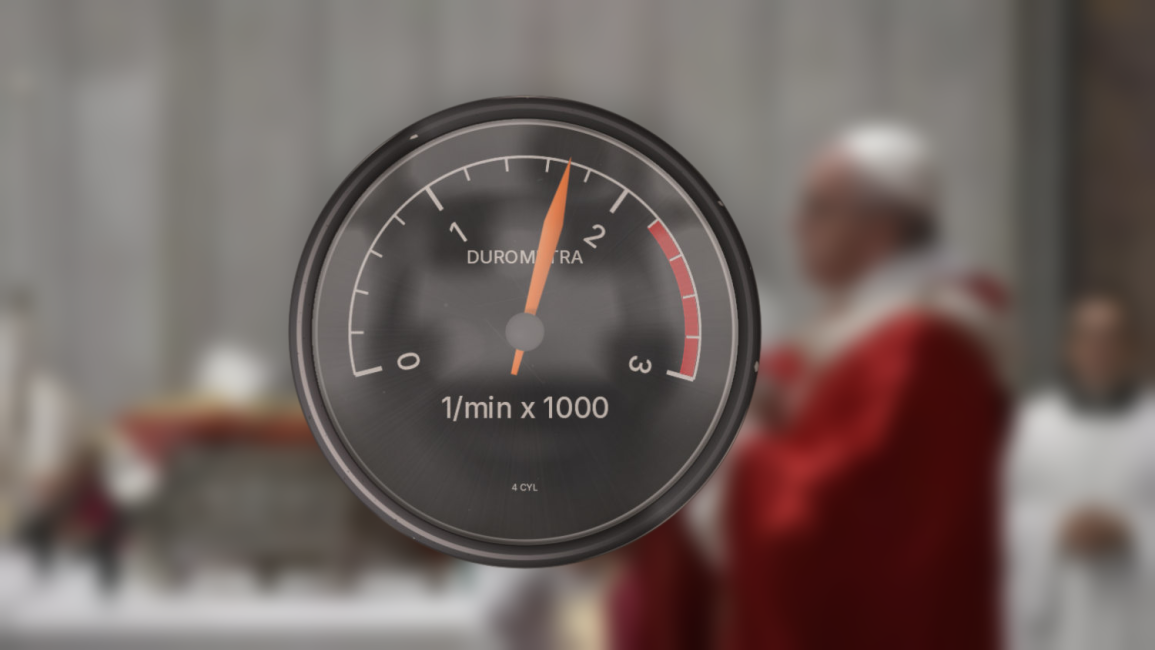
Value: 1700 rpm
